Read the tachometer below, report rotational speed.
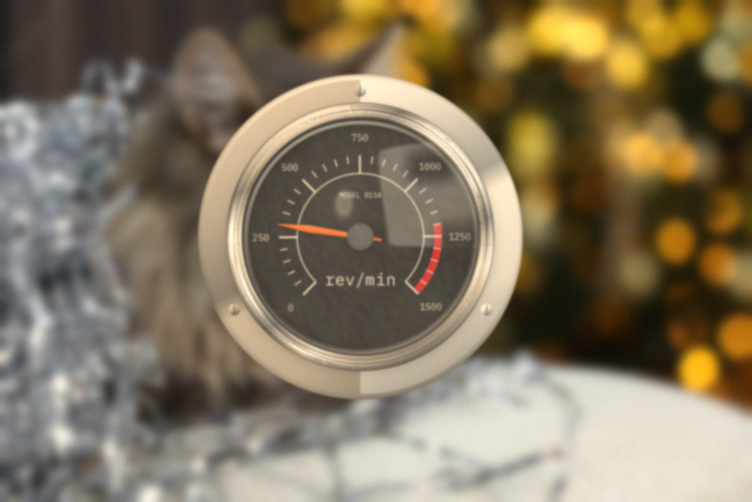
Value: 300 rpm
